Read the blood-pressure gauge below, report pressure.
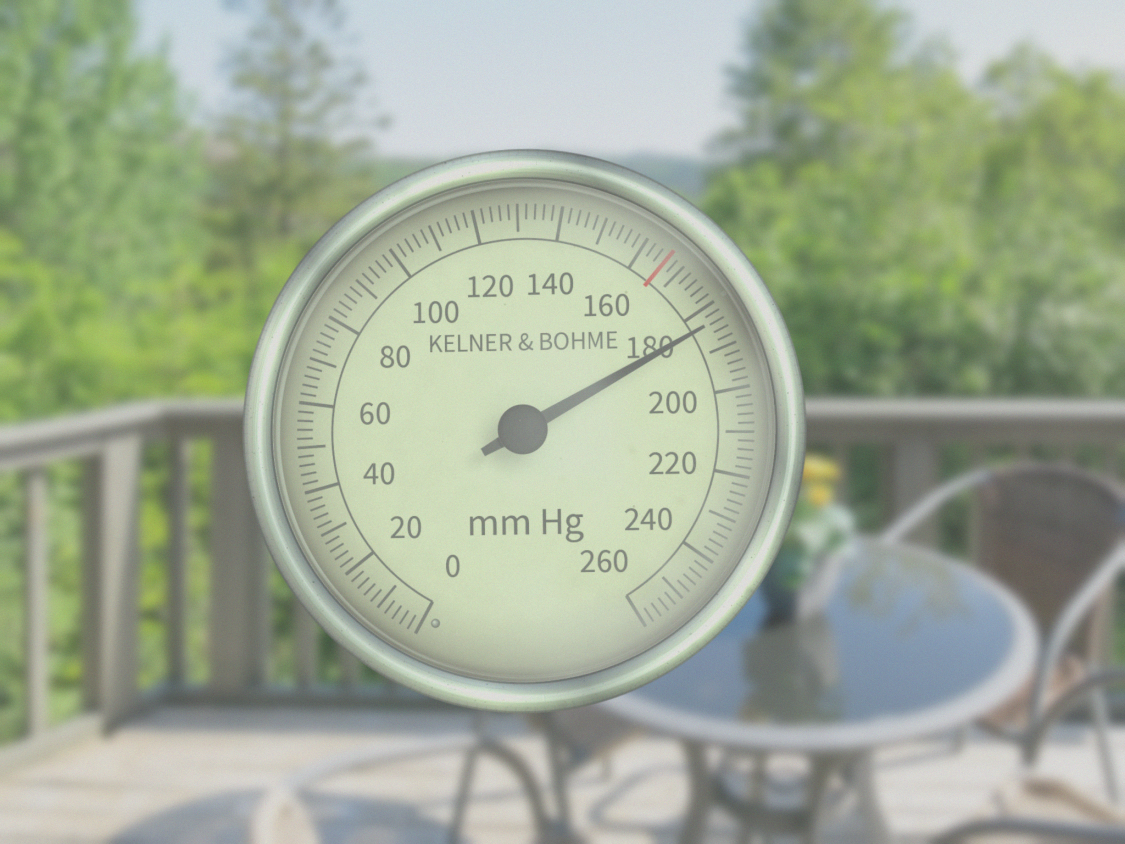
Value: 184 mmHg
